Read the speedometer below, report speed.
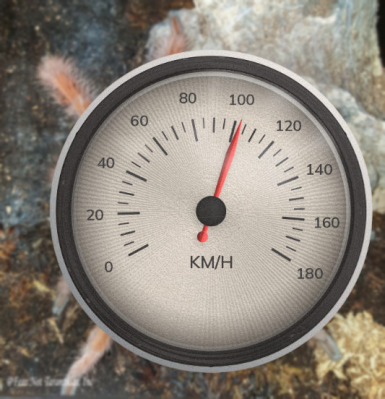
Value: 102.5 km/h
